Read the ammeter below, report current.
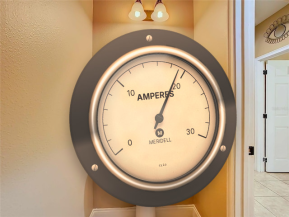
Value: 19 A
